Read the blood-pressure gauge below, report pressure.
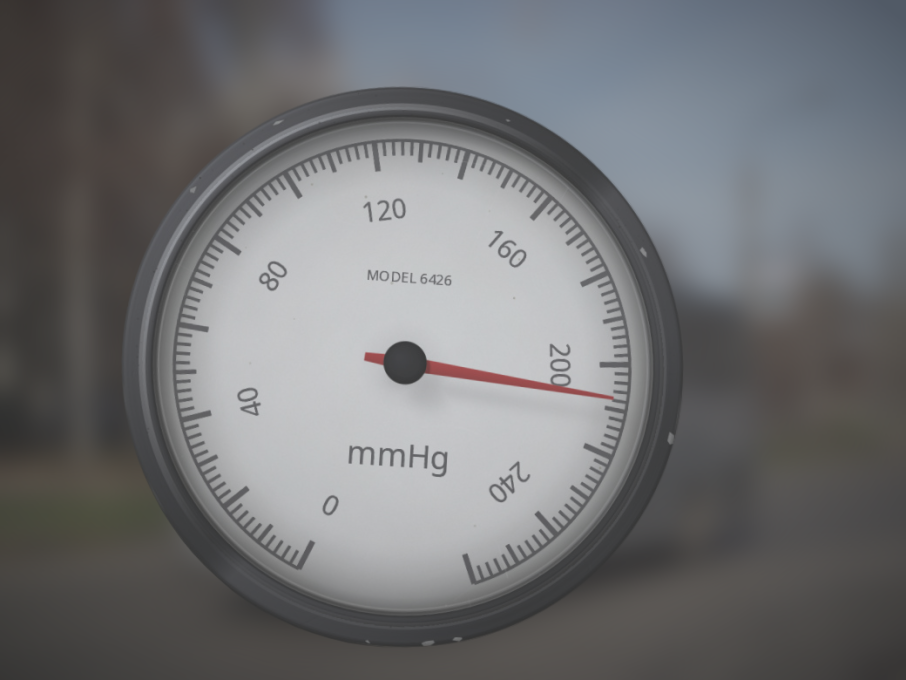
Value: 208 mmHg
